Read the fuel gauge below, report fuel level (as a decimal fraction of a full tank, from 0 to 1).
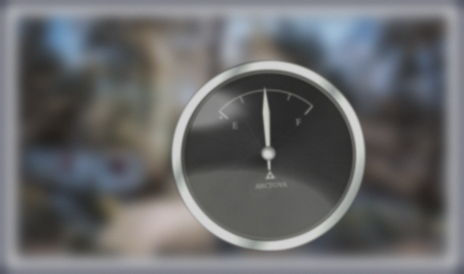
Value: 0.5
